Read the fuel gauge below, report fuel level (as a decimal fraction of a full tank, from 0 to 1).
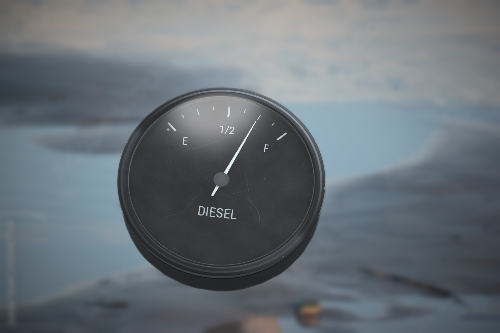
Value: 0.75
